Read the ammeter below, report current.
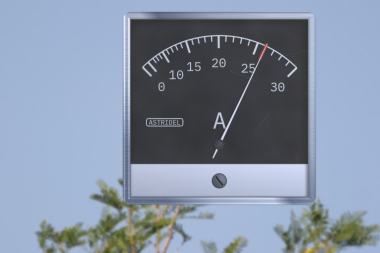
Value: 26 A
